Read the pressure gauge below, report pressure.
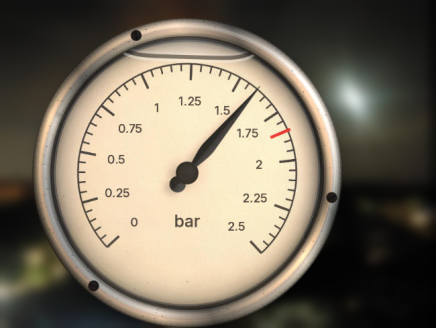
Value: 1.6 bar
